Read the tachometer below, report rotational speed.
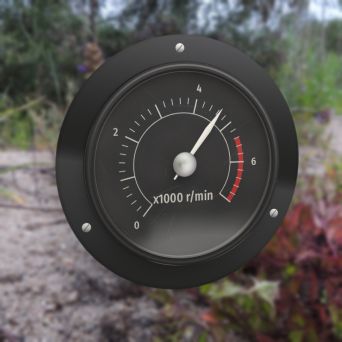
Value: 4600 rpm
